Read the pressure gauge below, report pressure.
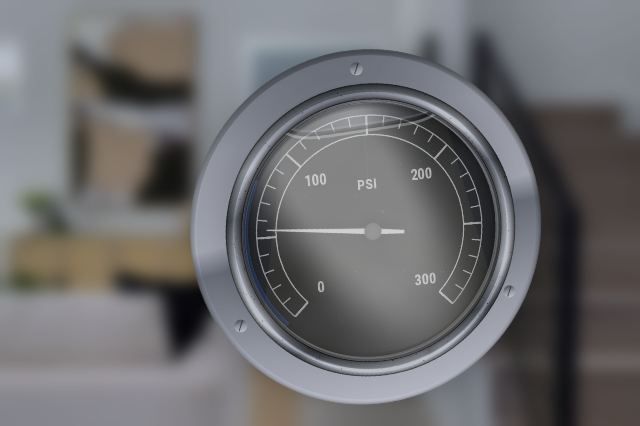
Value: 55 psi
